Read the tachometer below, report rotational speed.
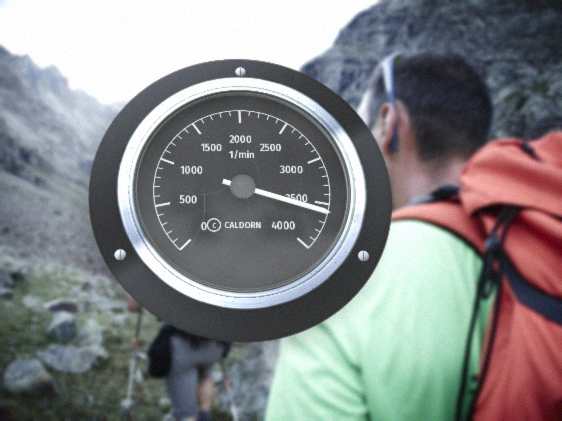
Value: 3600 rpm
